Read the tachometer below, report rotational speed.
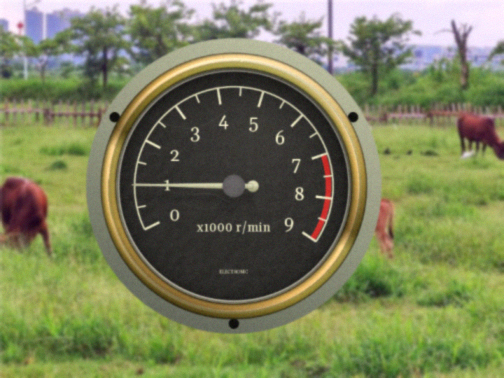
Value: 1000 rpm
